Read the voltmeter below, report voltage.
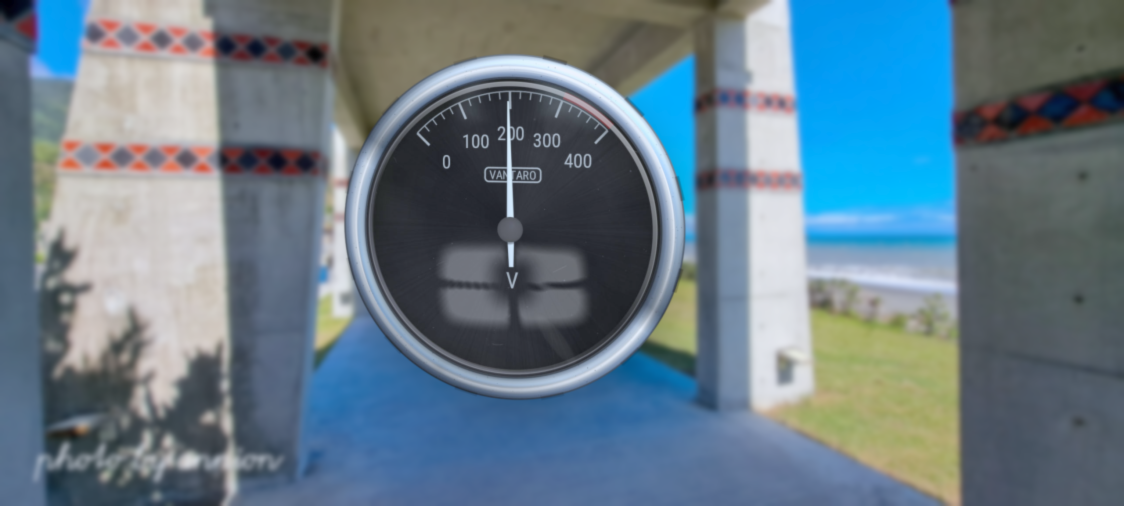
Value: 200 V
